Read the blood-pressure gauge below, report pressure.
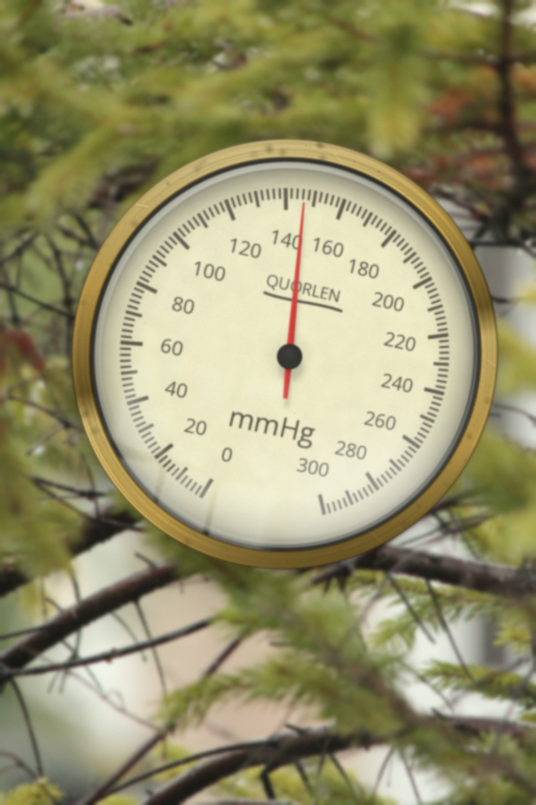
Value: 146 mmHg
